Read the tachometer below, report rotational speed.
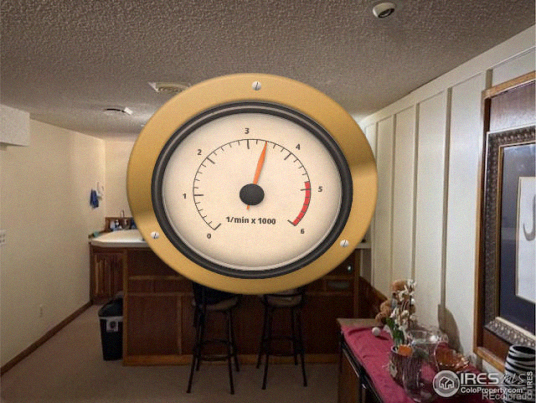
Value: 3400 rpm
